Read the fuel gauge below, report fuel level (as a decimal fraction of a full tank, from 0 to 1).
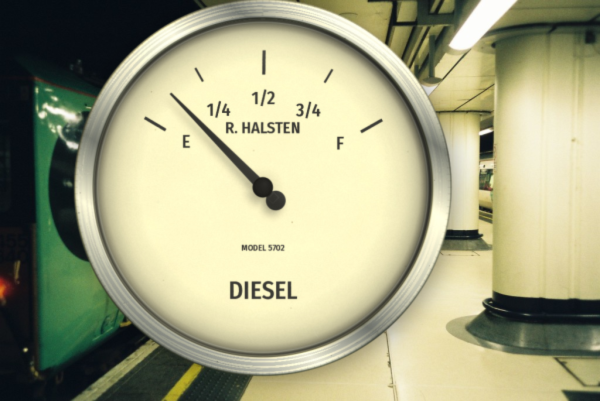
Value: 0.125
